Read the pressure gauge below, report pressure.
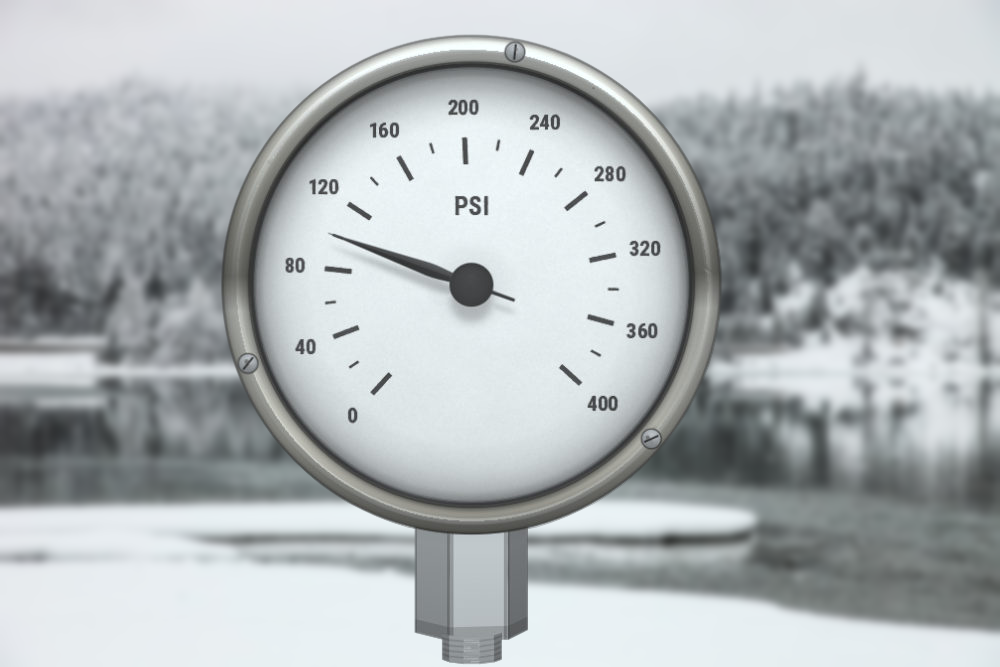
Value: 100 psi
